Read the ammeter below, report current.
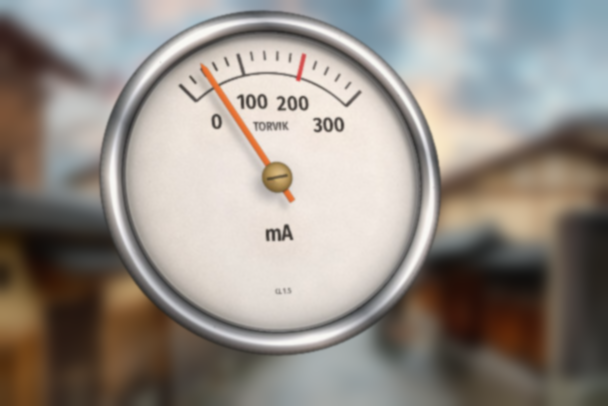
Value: 40 mA
